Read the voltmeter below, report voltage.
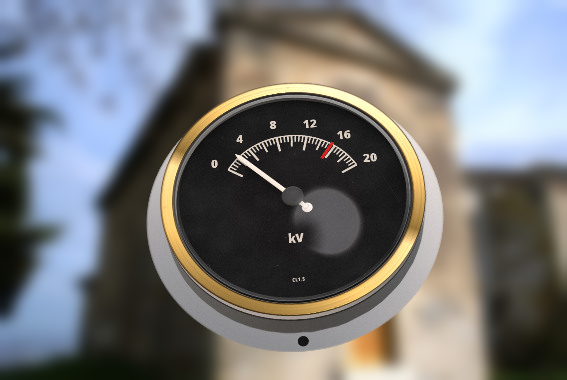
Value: 2 kV
